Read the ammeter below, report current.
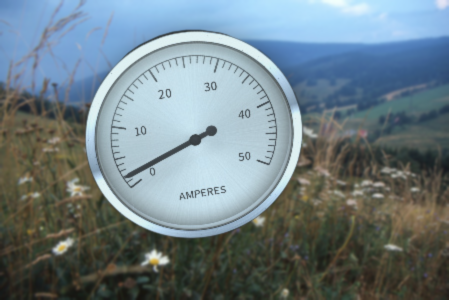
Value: 2 A
